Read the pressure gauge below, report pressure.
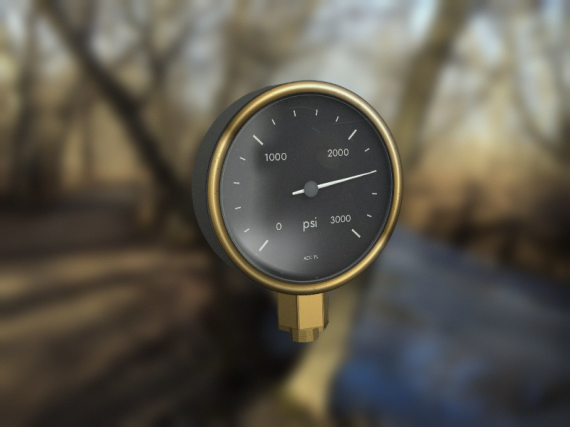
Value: 2400 psi
